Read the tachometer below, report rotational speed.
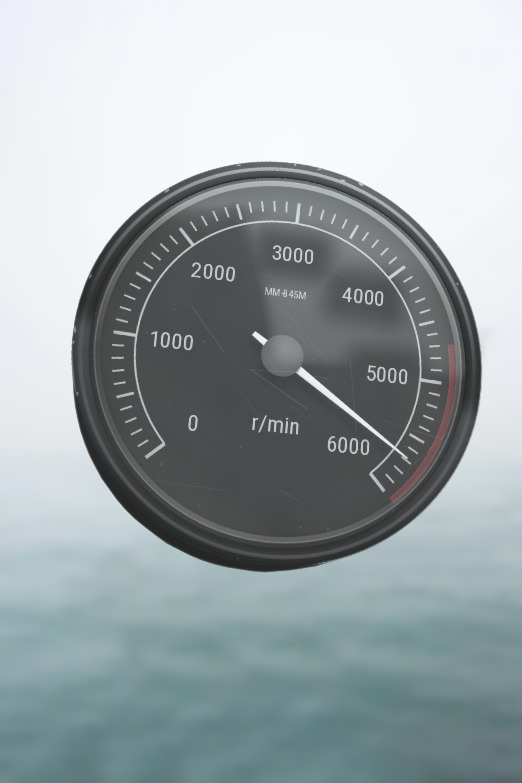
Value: 5700 rpm
